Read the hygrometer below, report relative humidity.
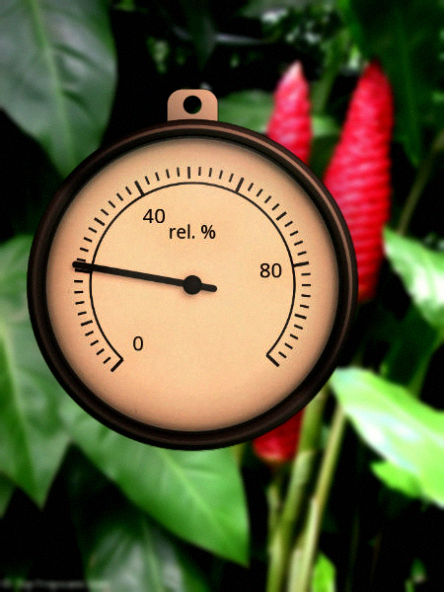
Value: 21 %
